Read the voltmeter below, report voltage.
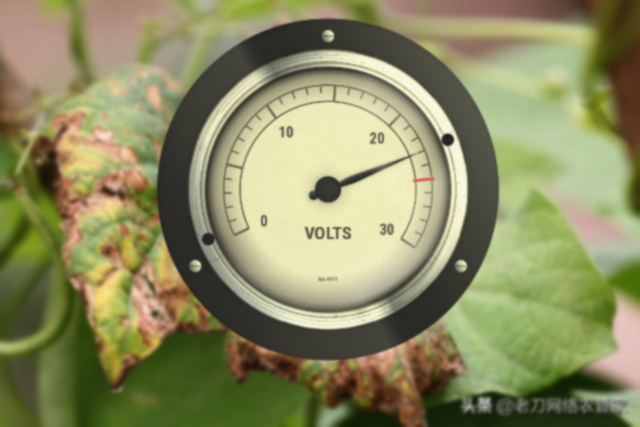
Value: 23 V
